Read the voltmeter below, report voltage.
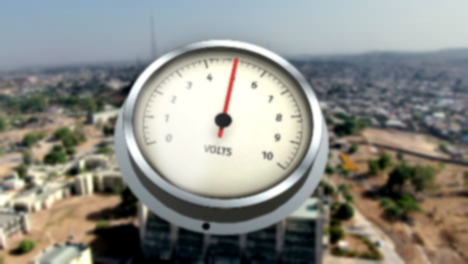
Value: 5 V
